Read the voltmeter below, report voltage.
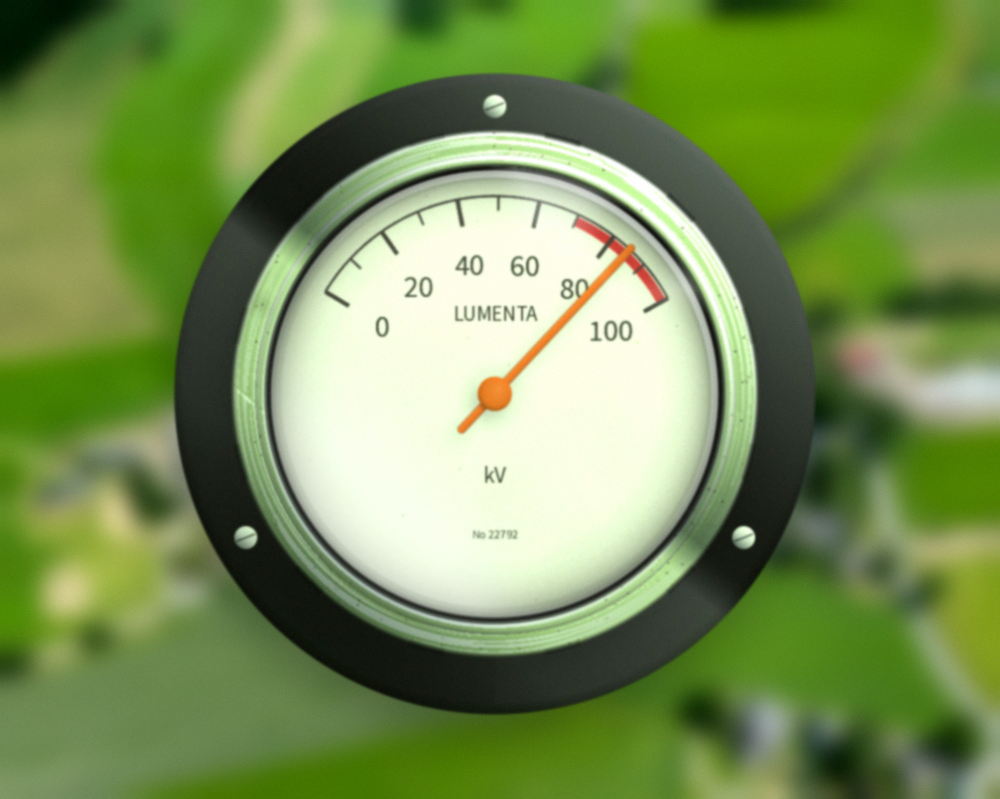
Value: 85 kV
